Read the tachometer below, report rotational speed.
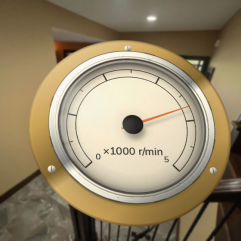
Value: 3750 rpm
